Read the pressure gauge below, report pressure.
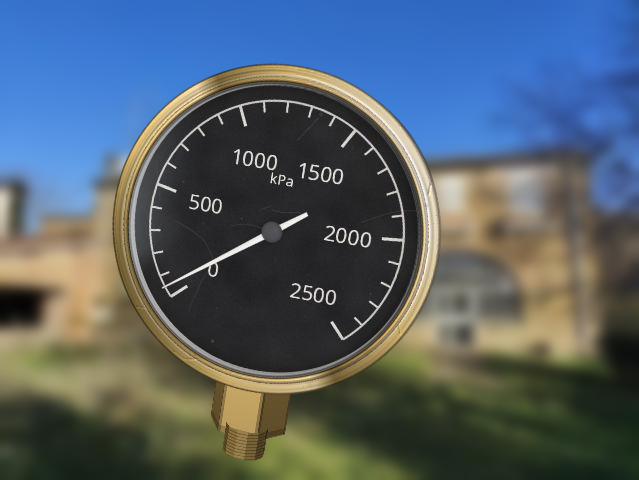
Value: 50 kPa
